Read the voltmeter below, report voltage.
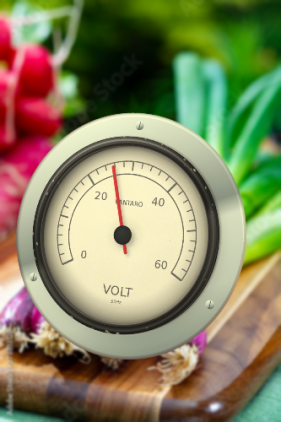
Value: 26 V
